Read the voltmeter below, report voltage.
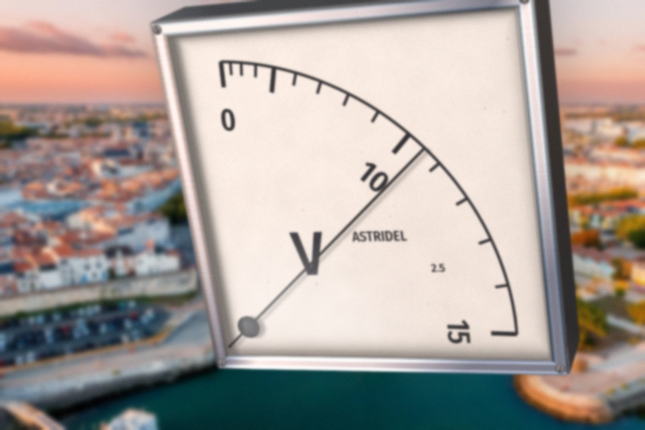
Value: 10.5 V
